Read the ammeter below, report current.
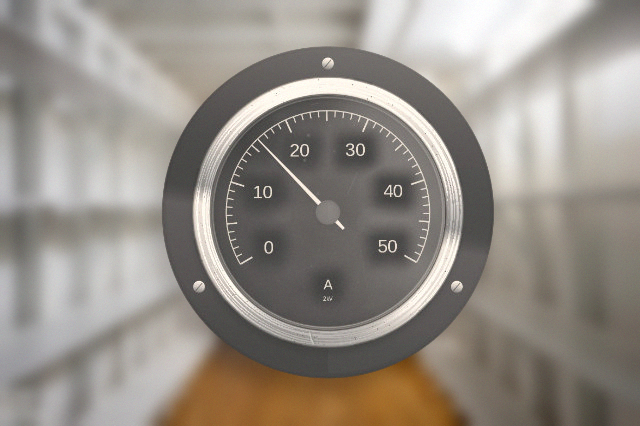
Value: 16 A
